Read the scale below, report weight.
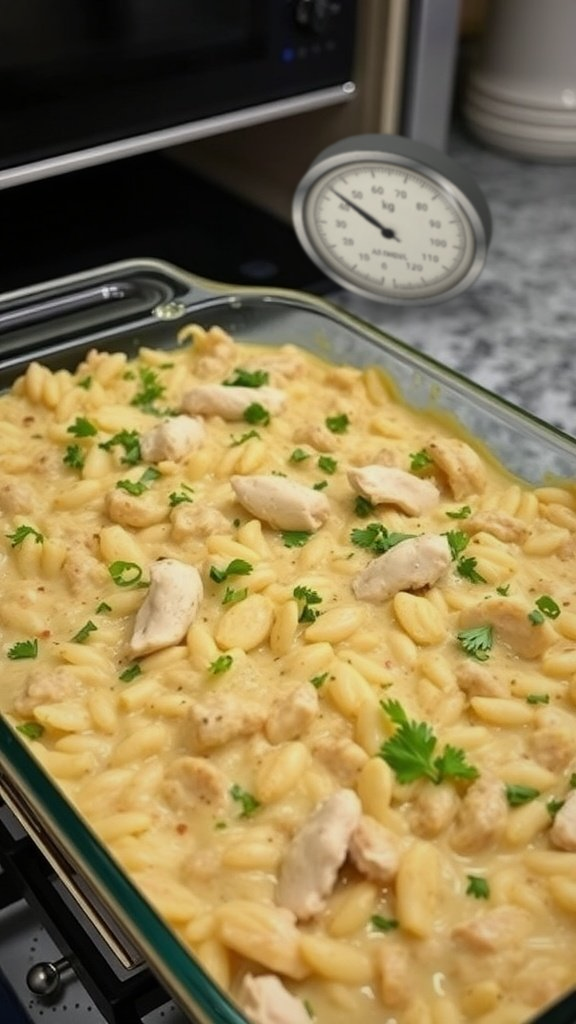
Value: 45 kg
